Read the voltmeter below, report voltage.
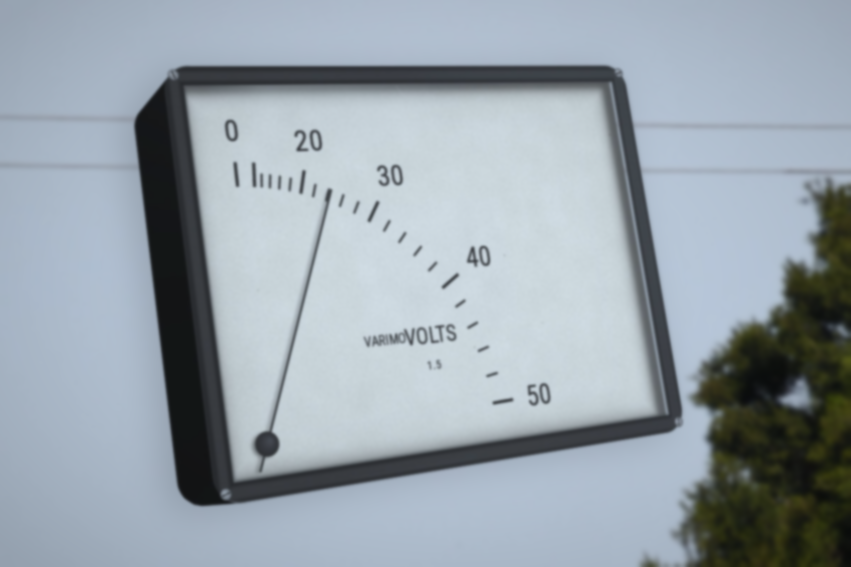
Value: 24 V
